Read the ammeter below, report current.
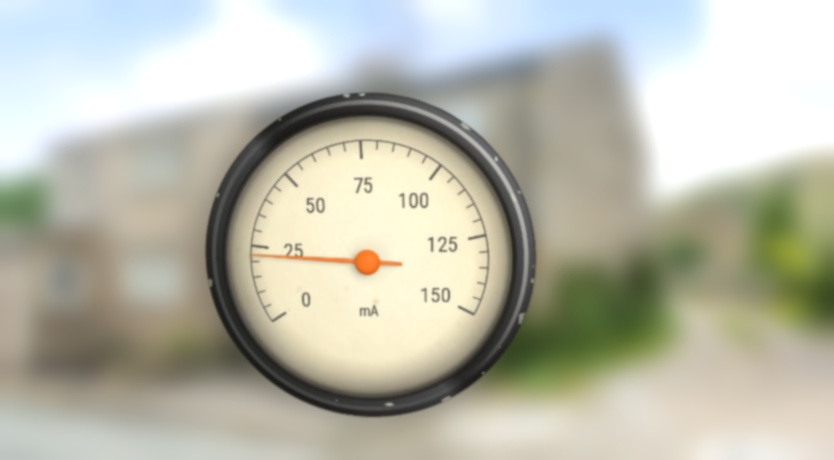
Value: 22.5 mA
